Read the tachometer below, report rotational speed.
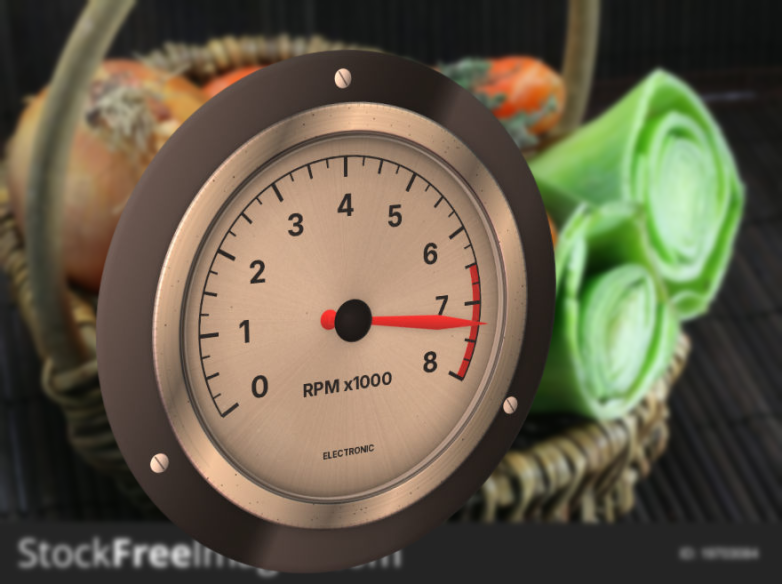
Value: 7250 rpm
